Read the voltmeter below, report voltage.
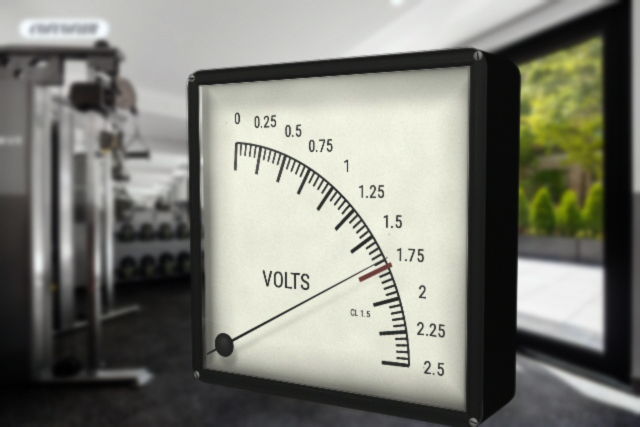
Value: 1.7 V
